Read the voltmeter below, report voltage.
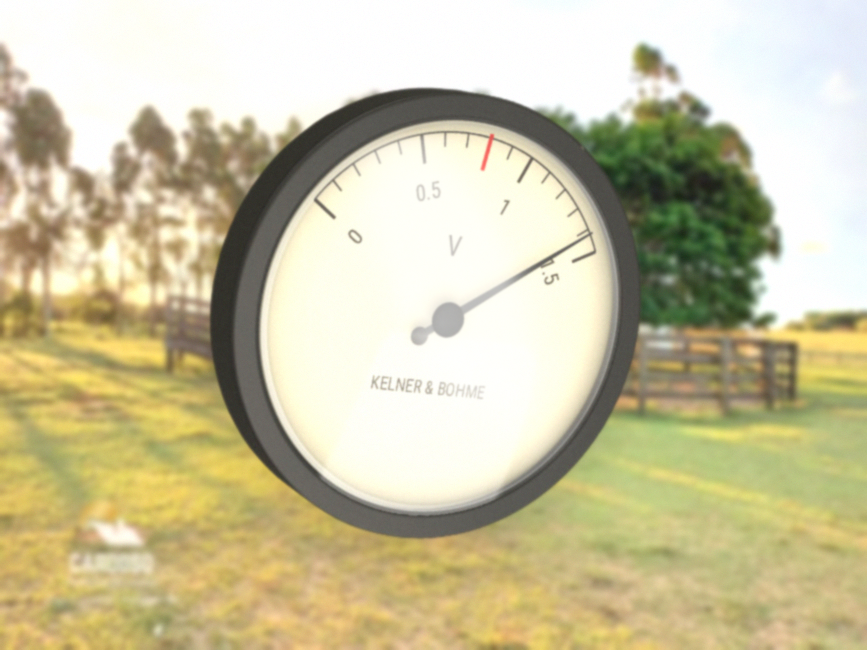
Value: 1.4 V
